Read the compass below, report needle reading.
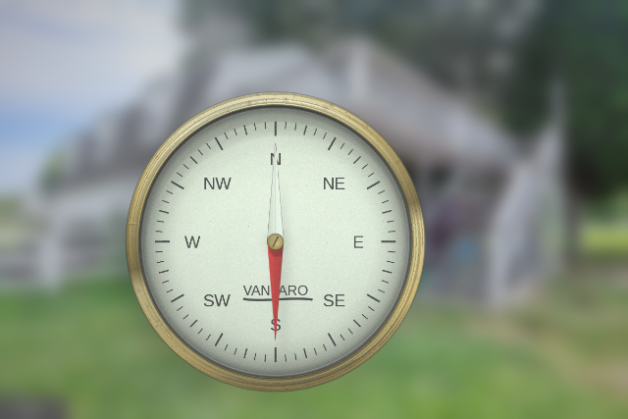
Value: 180 °
